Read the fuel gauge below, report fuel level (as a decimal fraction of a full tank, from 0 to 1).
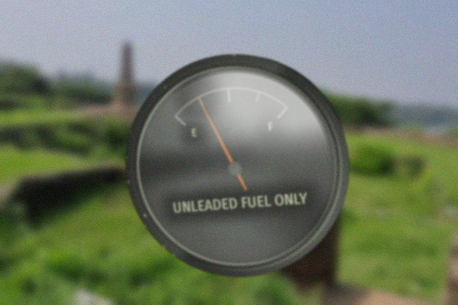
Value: 0.25
